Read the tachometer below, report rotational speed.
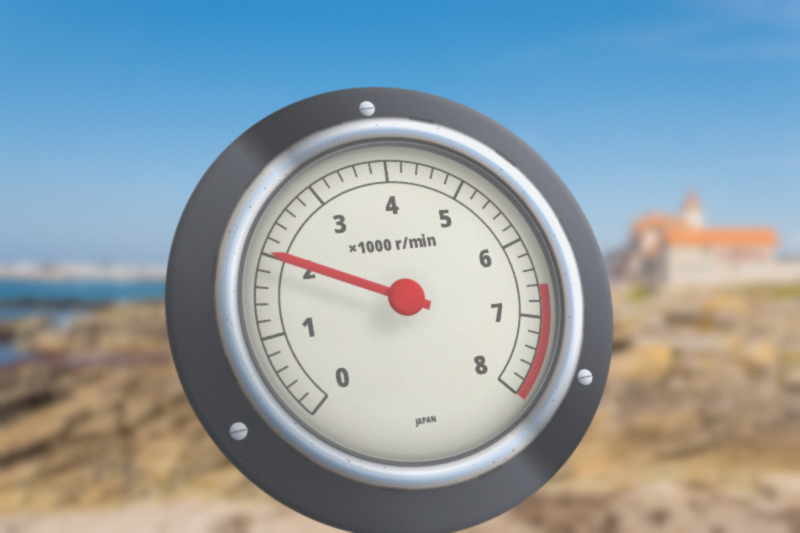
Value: 2000 rpm
